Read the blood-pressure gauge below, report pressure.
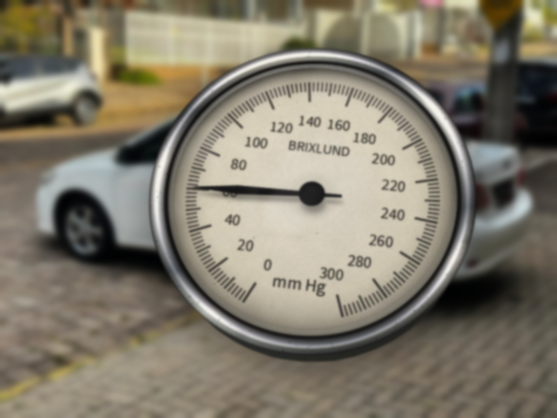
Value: 60 mmHg
